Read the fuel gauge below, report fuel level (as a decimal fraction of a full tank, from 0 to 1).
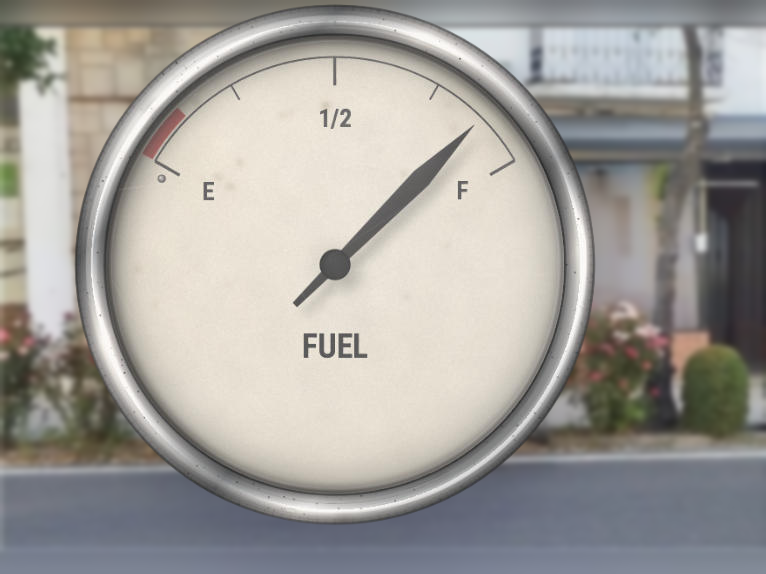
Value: 0.875
